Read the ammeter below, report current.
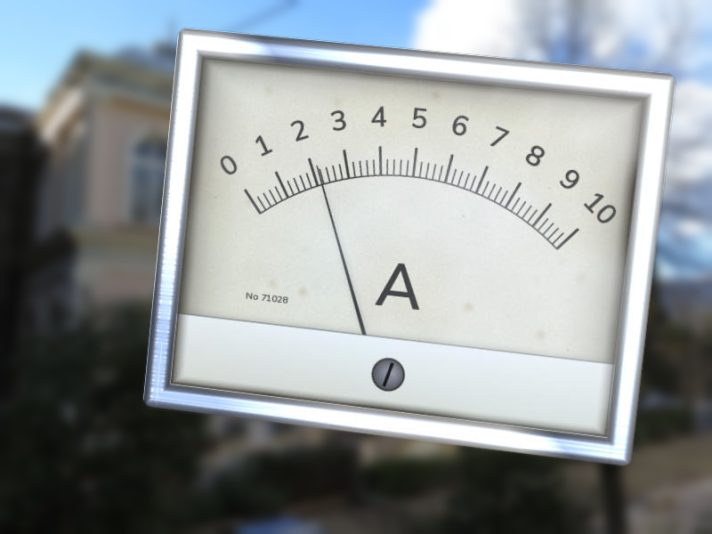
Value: 2.2 A
